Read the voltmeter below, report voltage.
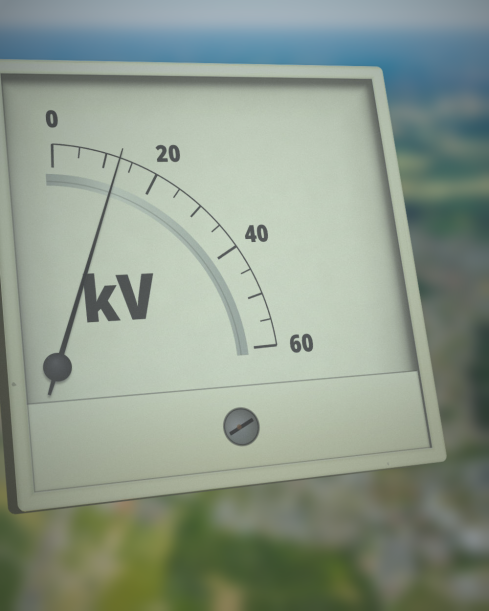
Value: 12.5 kV
